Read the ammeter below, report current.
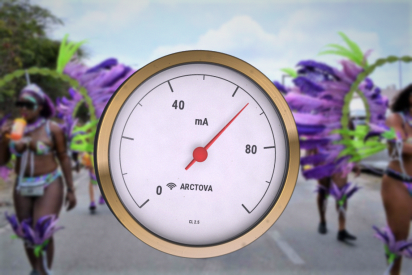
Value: 65 mA
